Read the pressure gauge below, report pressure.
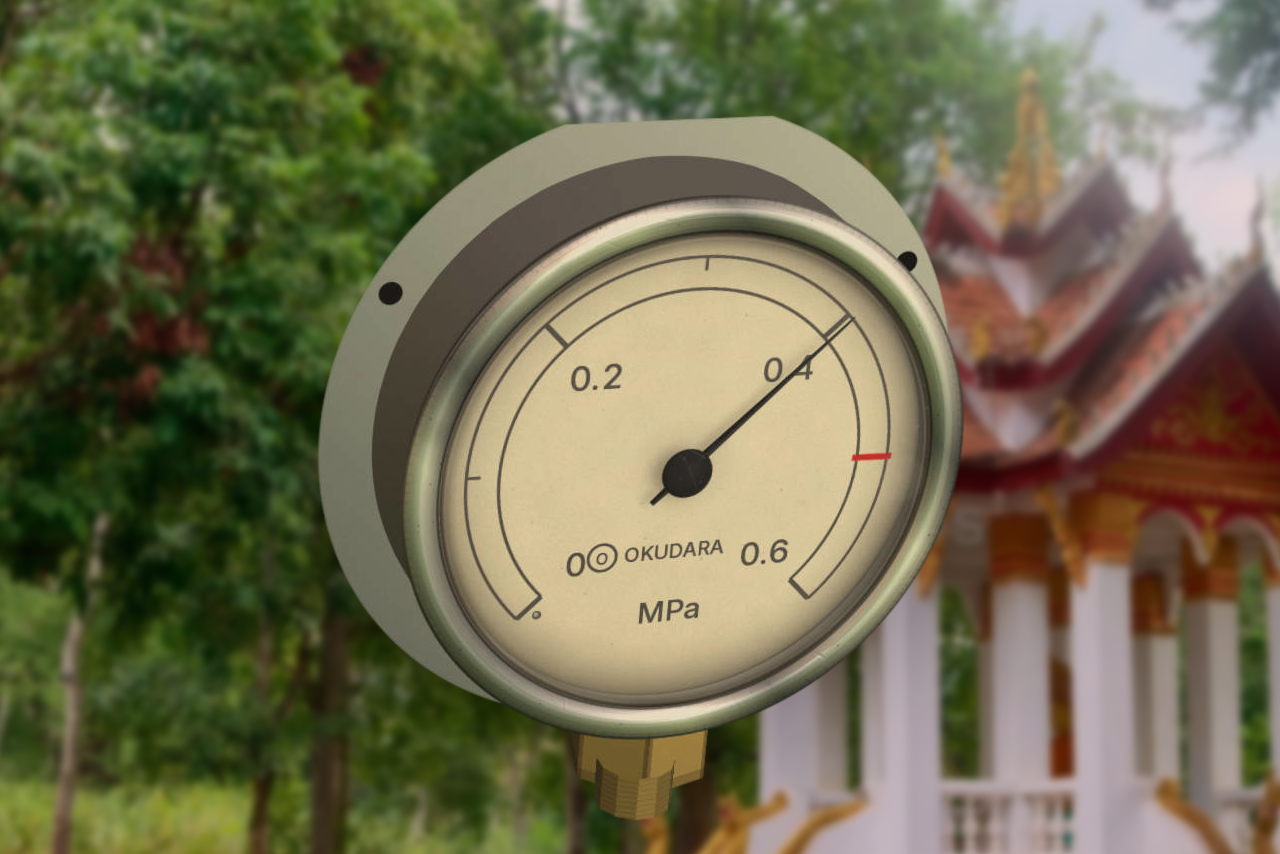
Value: 0.4 MPa
